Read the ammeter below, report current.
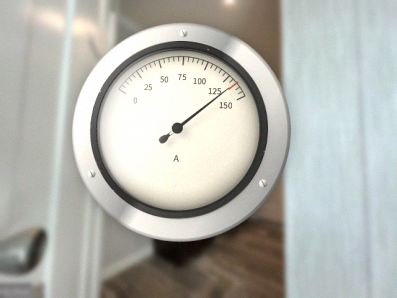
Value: 135 A
